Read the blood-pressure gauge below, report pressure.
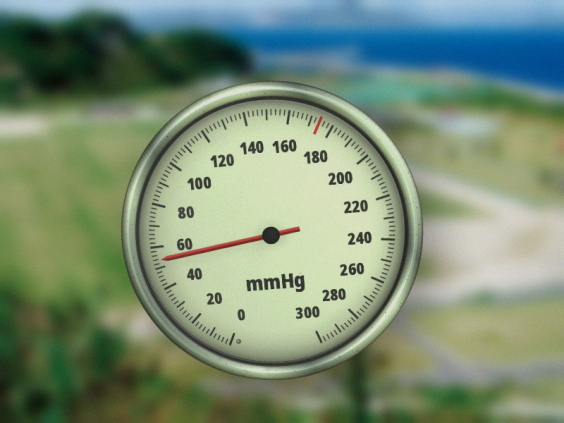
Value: 54 mmHg
